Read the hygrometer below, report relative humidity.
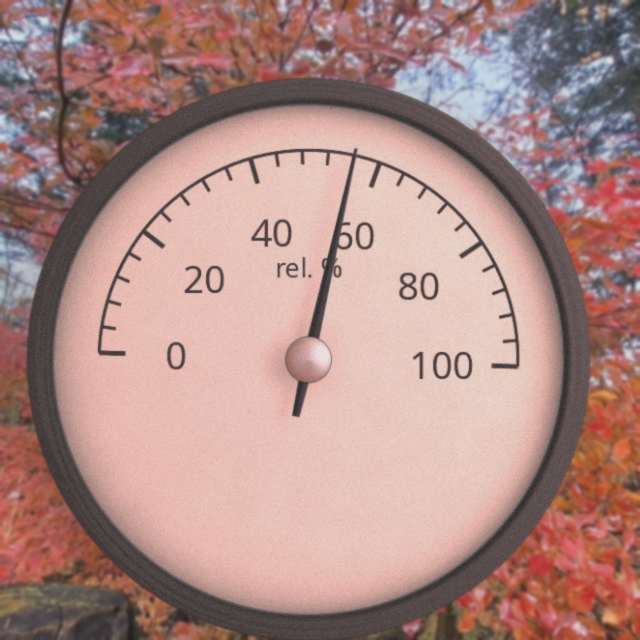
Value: 56 %
